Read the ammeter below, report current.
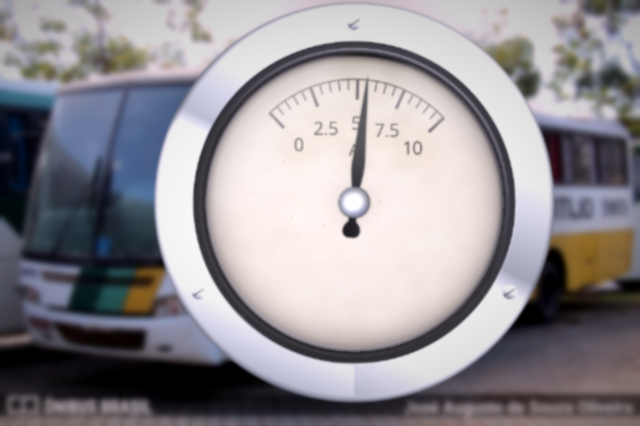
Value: 5.5 A
